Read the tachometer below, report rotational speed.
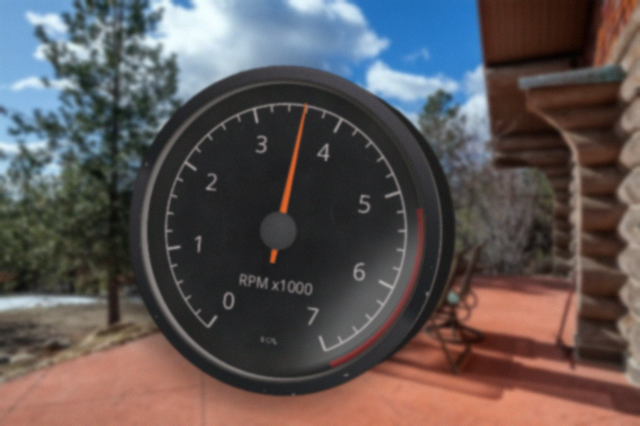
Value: 3600 rpm
